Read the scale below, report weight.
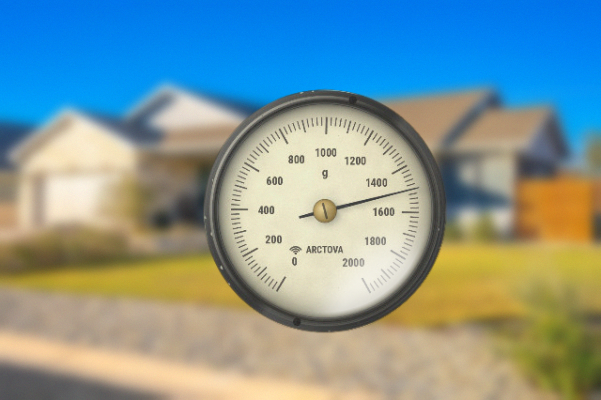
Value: 1500 g
